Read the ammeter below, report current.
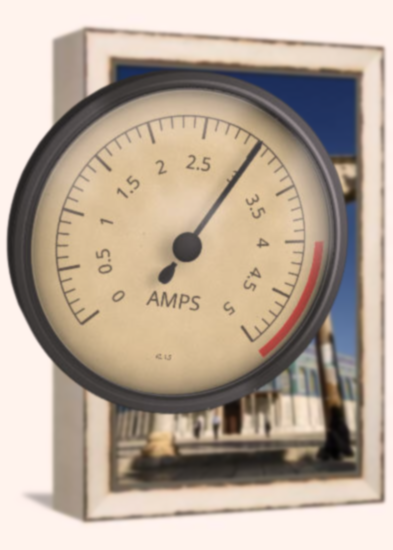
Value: 3 A
